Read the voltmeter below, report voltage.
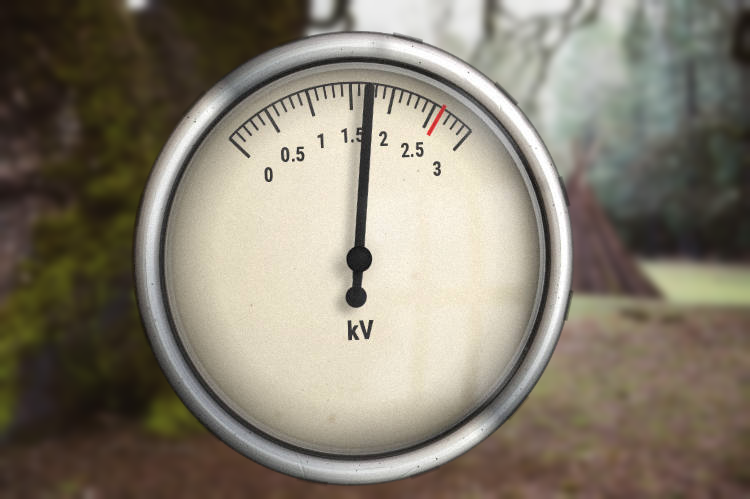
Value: 1.7 kV
